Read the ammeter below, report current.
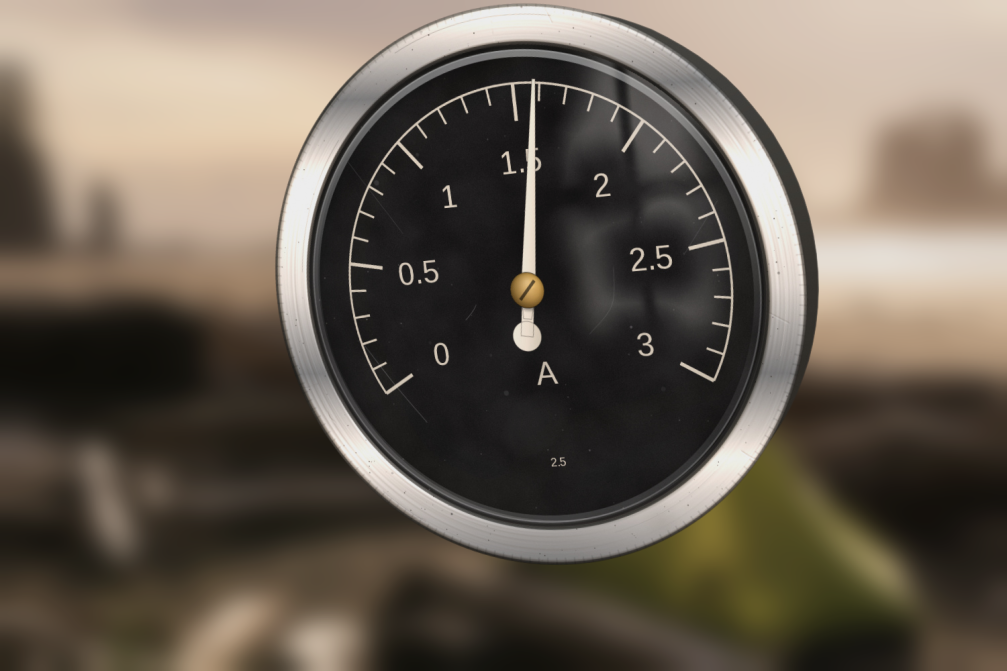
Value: 1.6 A
